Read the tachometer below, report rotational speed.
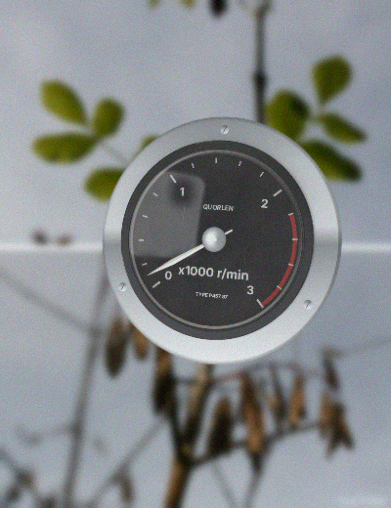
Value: 100 rpm
